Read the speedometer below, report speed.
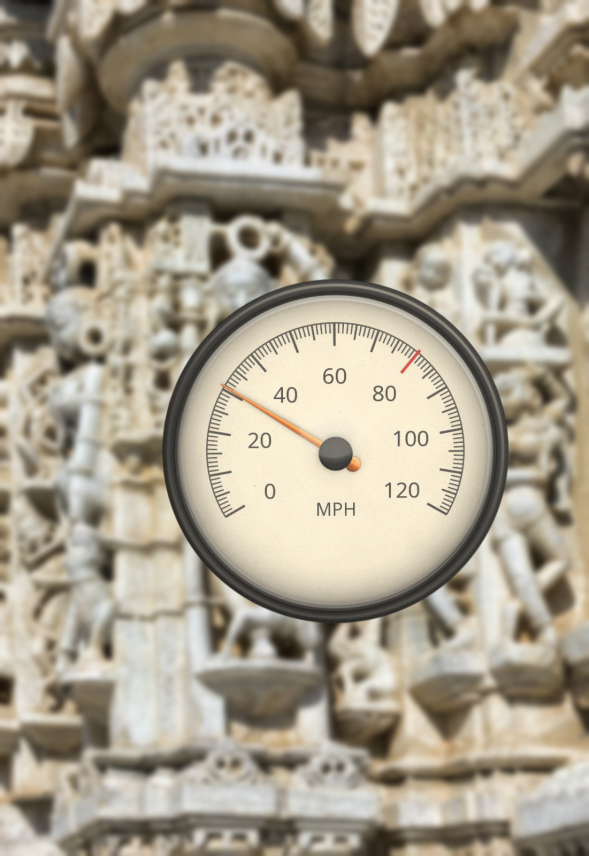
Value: 31 mph
